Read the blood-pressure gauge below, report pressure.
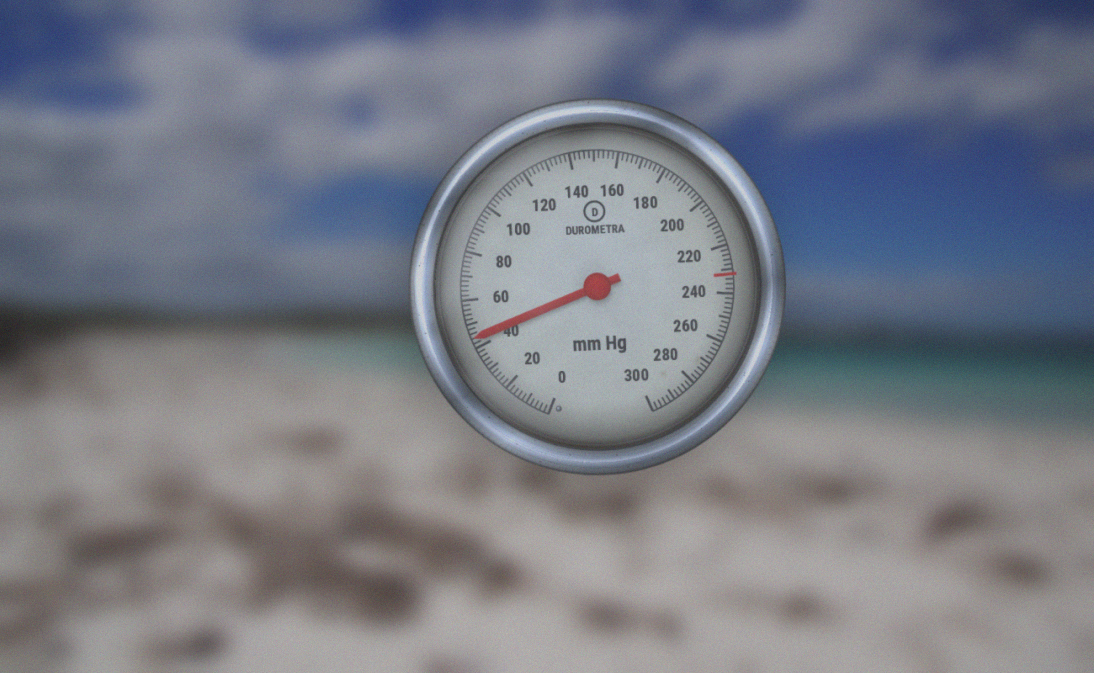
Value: 44 mmHg
